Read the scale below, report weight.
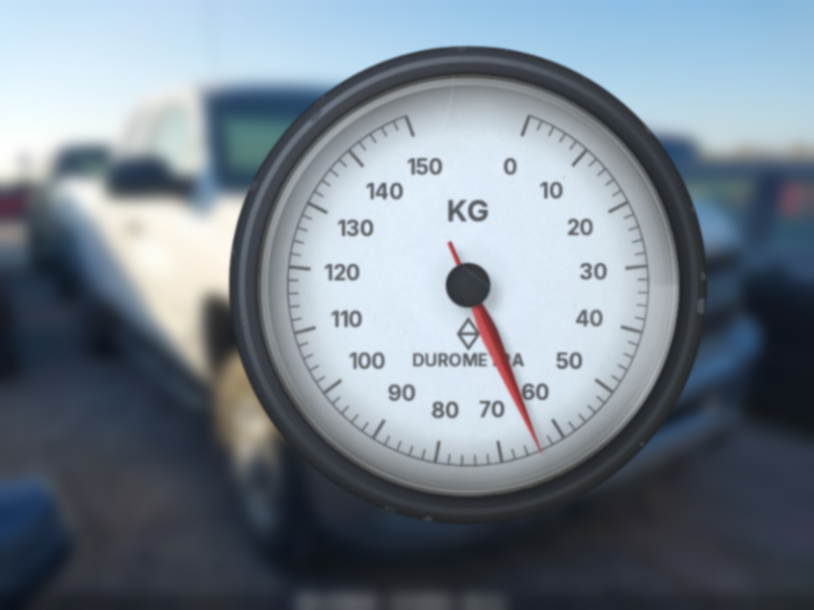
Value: 64 kg
